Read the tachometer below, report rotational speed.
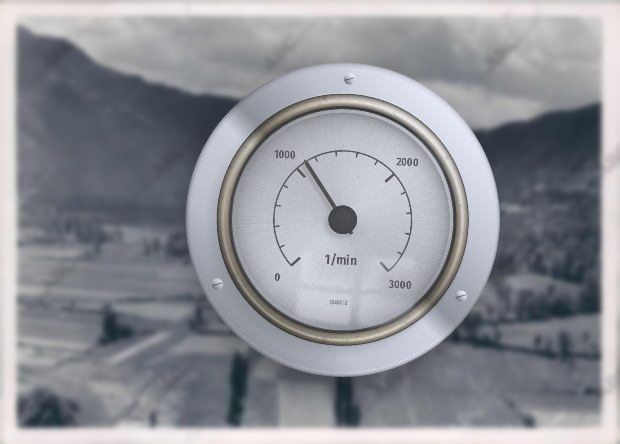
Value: 1100 rpm
